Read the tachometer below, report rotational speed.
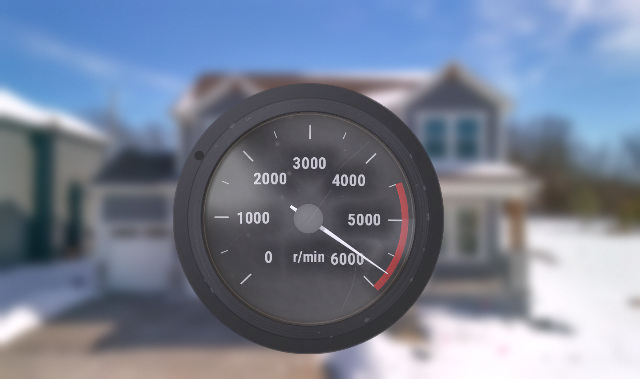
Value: 5750 rpm
